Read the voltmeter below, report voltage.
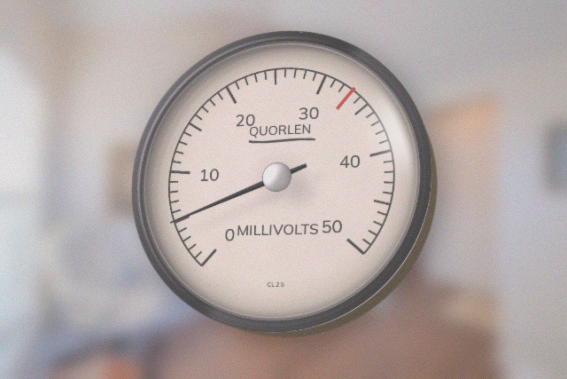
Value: 5 mV
